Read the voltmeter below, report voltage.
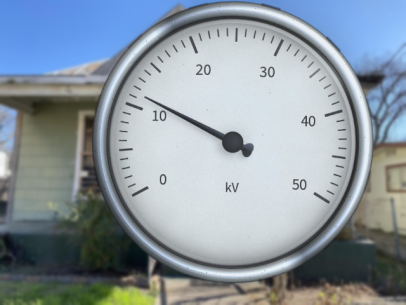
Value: 11.5 kV
